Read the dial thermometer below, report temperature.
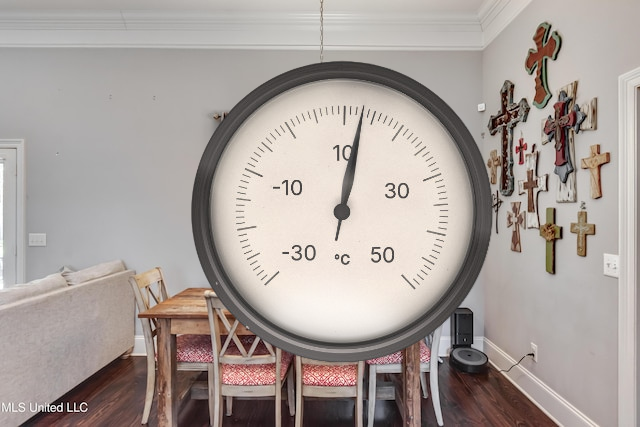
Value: 13 °C
